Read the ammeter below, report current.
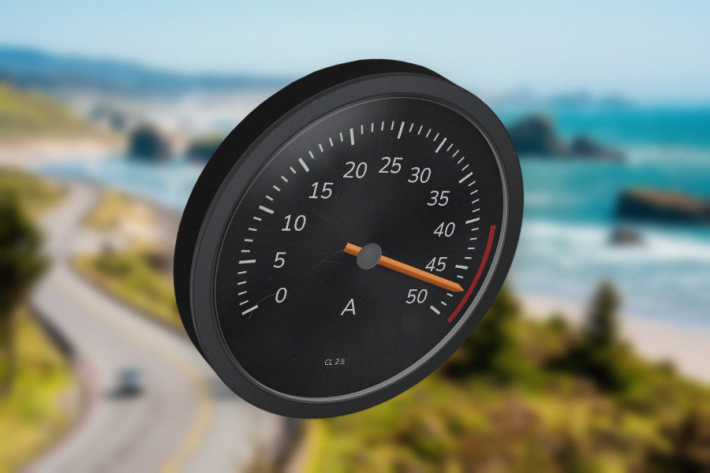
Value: 47 A
